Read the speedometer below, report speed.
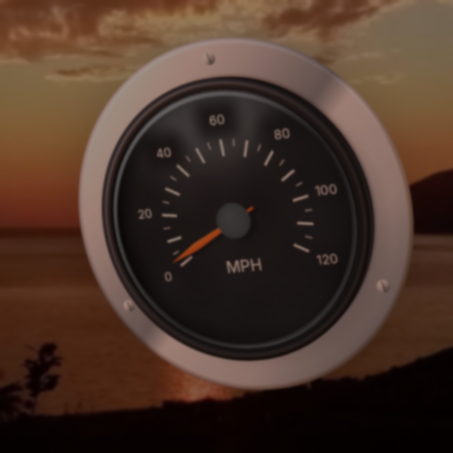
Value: 2.5 mph
